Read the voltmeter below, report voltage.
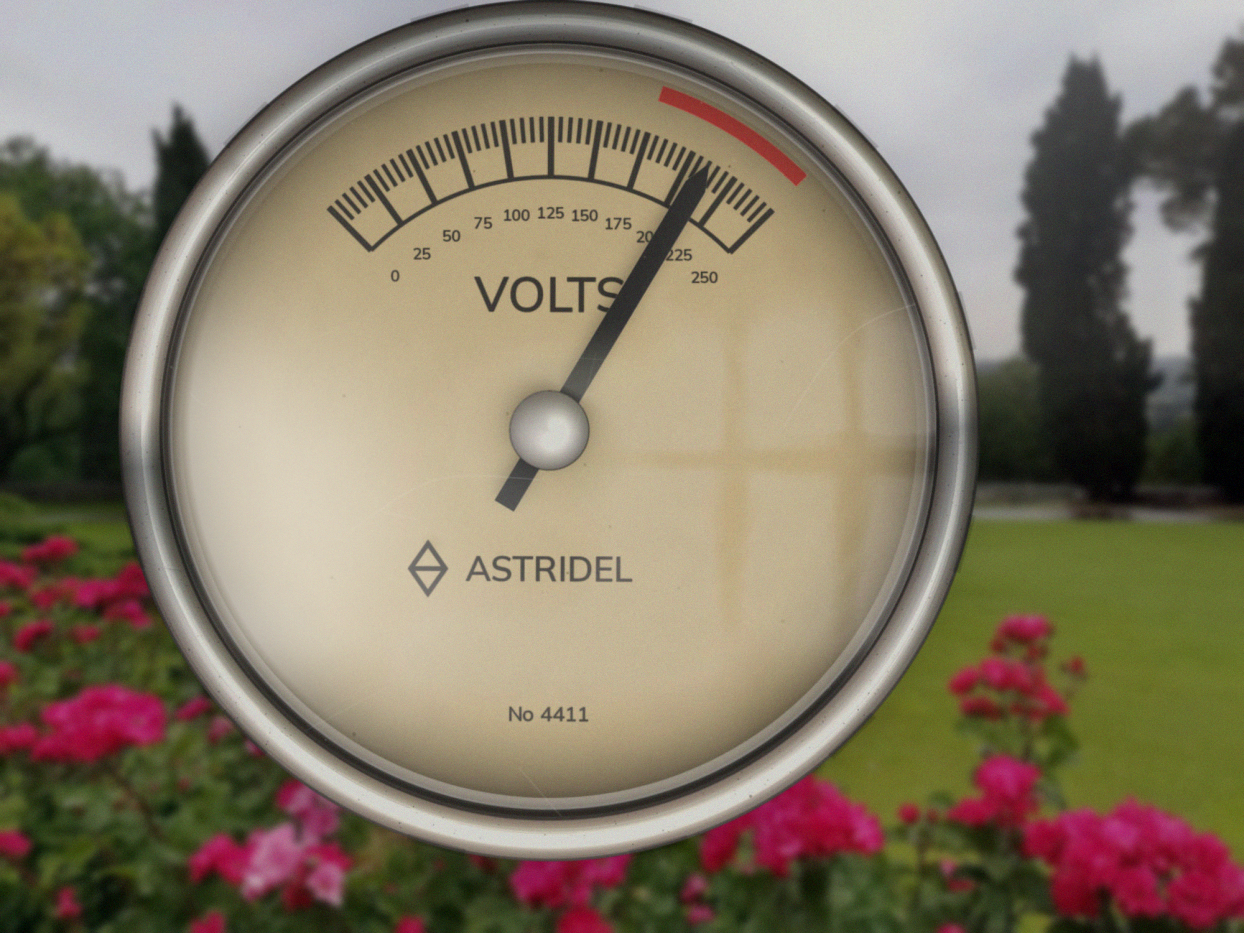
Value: 210 V
